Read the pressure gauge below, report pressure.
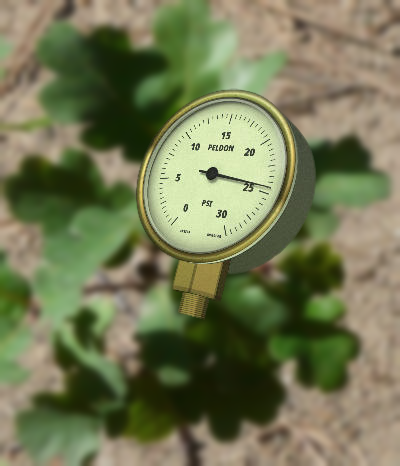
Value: 24.5 psi
